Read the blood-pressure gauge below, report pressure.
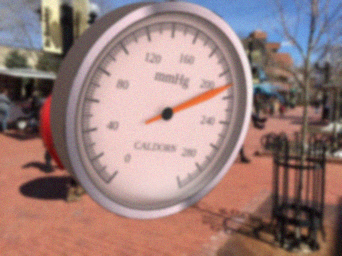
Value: 210 mmHg
